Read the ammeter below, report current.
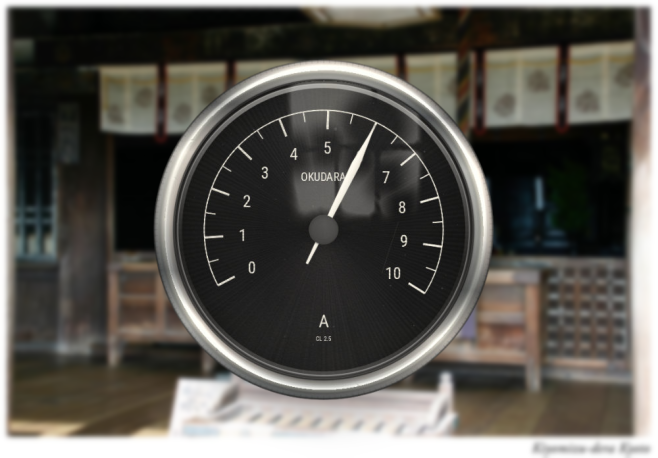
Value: 6 A
